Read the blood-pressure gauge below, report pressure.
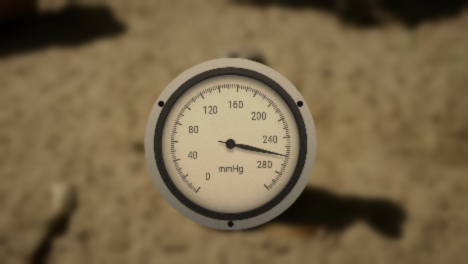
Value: 260 mmHg
